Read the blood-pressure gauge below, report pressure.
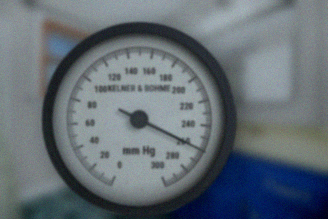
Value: 260 mmHg
